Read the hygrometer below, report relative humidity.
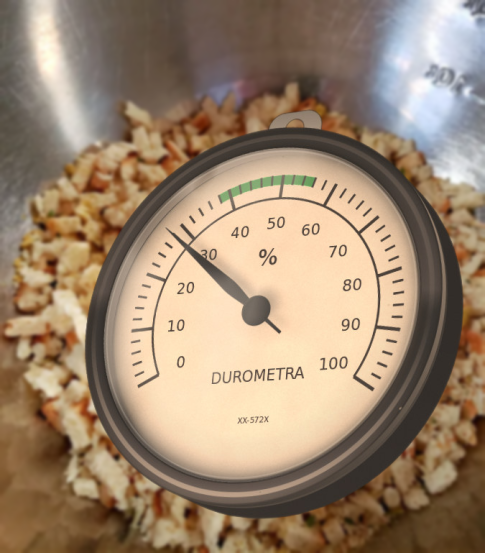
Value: 28 %
